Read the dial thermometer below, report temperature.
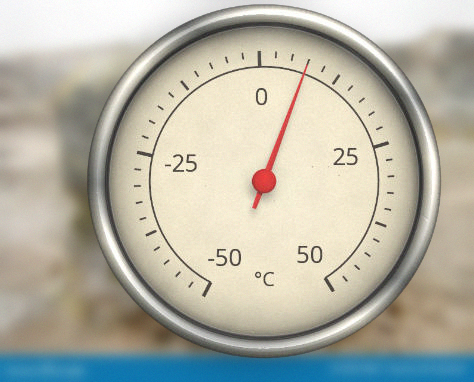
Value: 7.5 °C
